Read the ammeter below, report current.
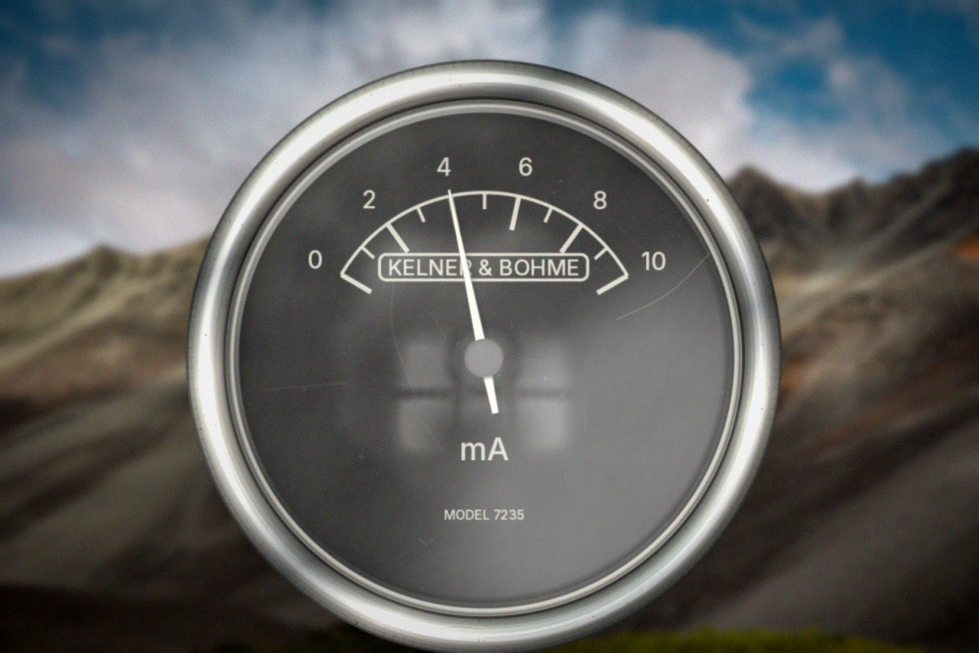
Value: 4 mA
